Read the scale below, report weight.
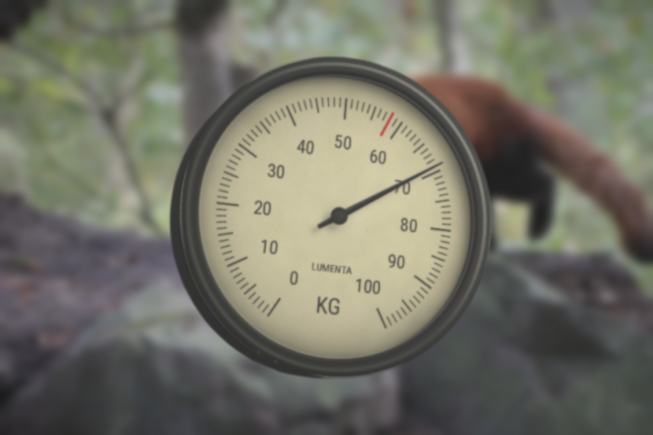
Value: 69 kg
